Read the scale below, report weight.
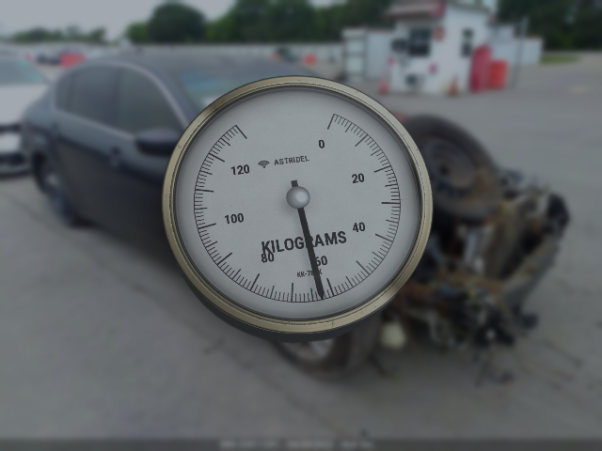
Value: 63 kg
